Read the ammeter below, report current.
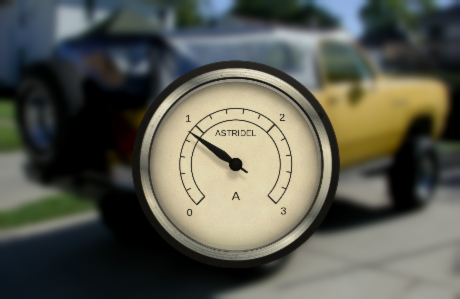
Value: 0.9 A
